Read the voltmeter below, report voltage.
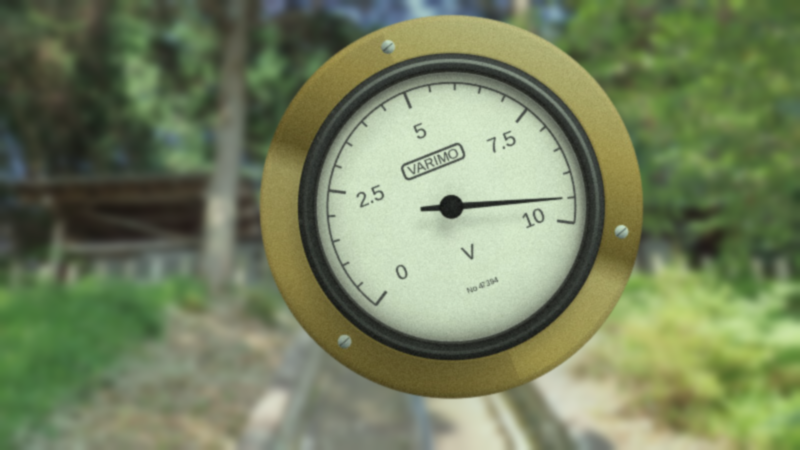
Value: 9.5 V
